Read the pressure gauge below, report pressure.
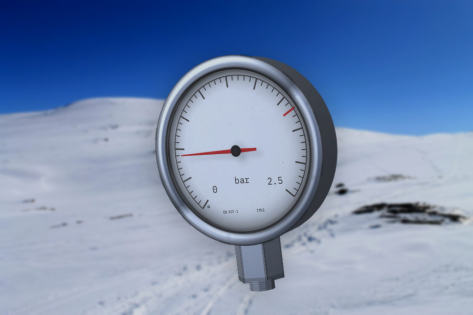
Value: 0.45 bar
